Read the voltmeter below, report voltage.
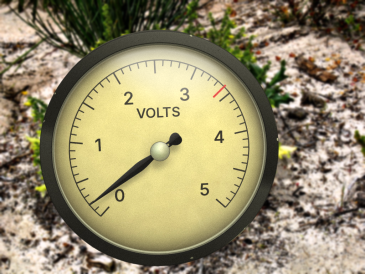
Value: 0.2 V
